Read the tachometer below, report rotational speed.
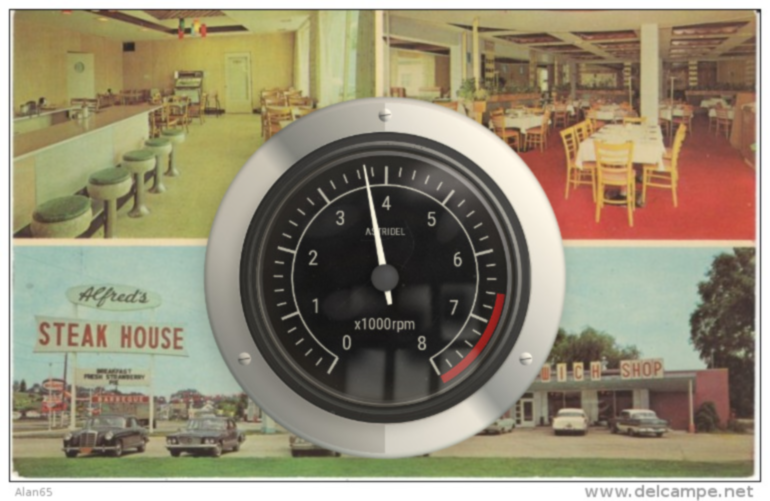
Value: 3700 rpm
